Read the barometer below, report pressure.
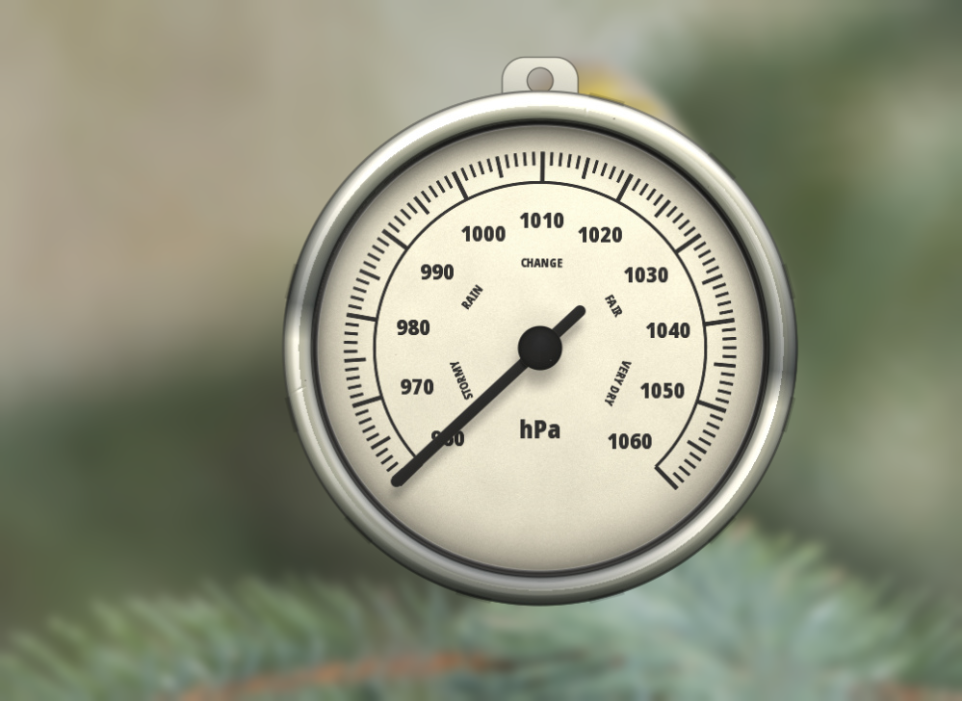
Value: 960.5 hPa
